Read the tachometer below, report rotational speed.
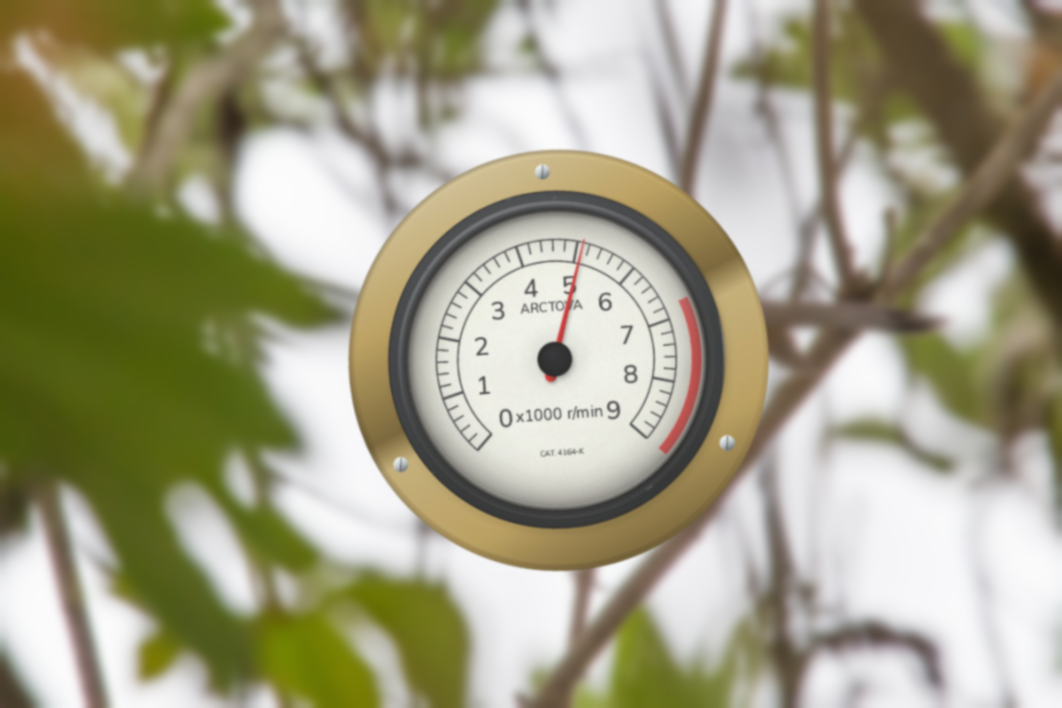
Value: 5100 rpm
